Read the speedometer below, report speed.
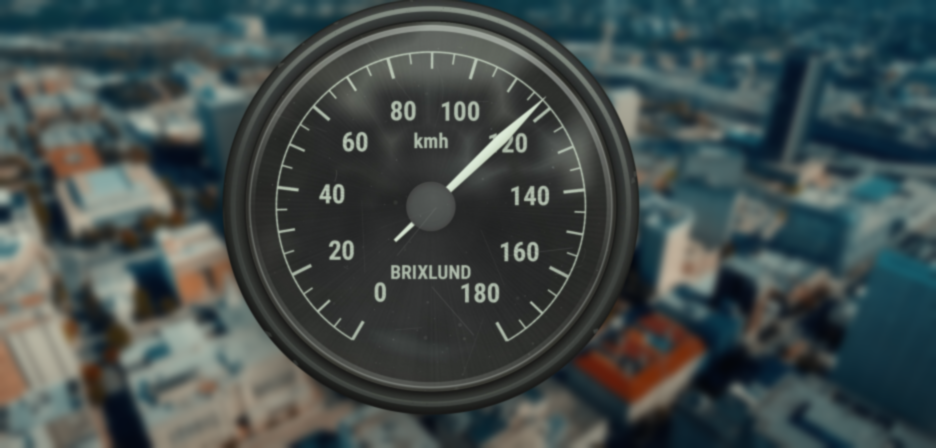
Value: 117.5 km/h
